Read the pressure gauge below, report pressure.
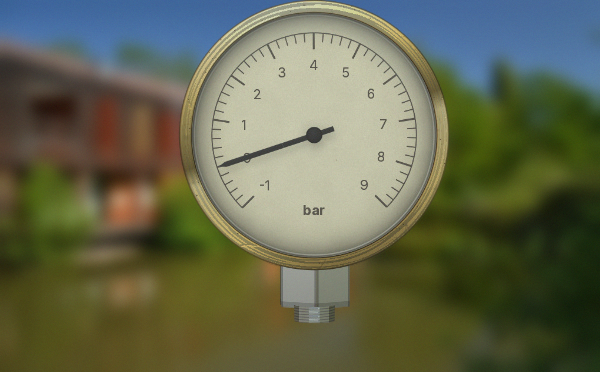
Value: 0 bar
